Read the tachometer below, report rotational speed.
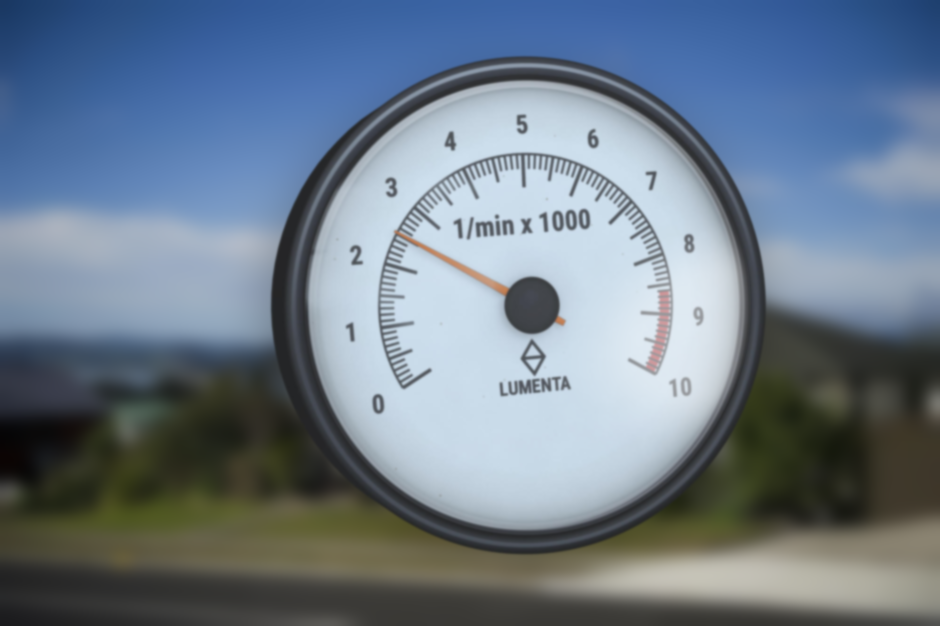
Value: 2500 rpm
